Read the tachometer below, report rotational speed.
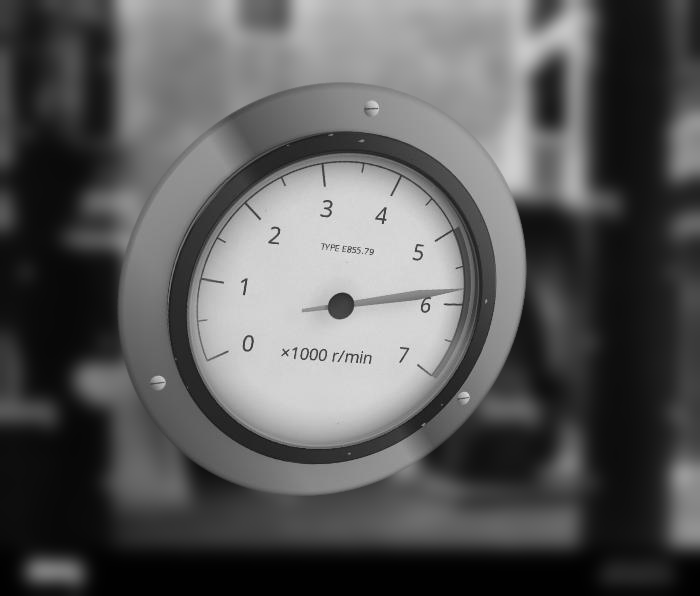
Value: 5750 rpm
